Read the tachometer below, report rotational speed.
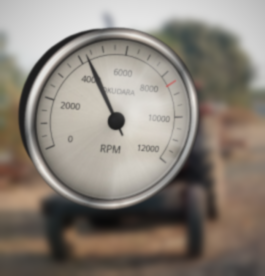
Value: 4250 rpm
